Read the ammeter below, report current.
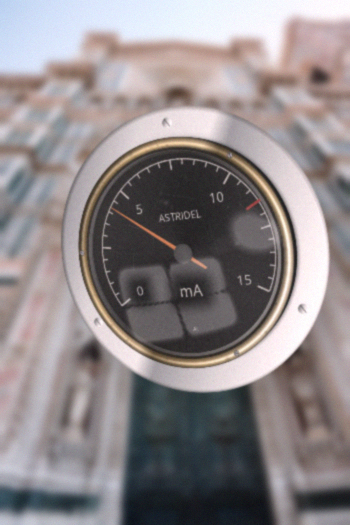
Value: 4.25 mA
